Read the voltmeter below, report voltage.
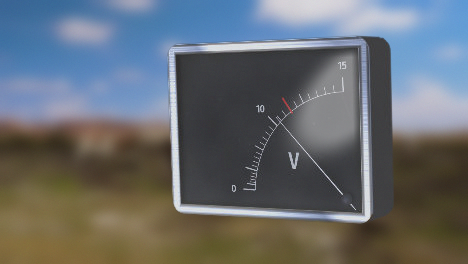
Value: 10.5 V
